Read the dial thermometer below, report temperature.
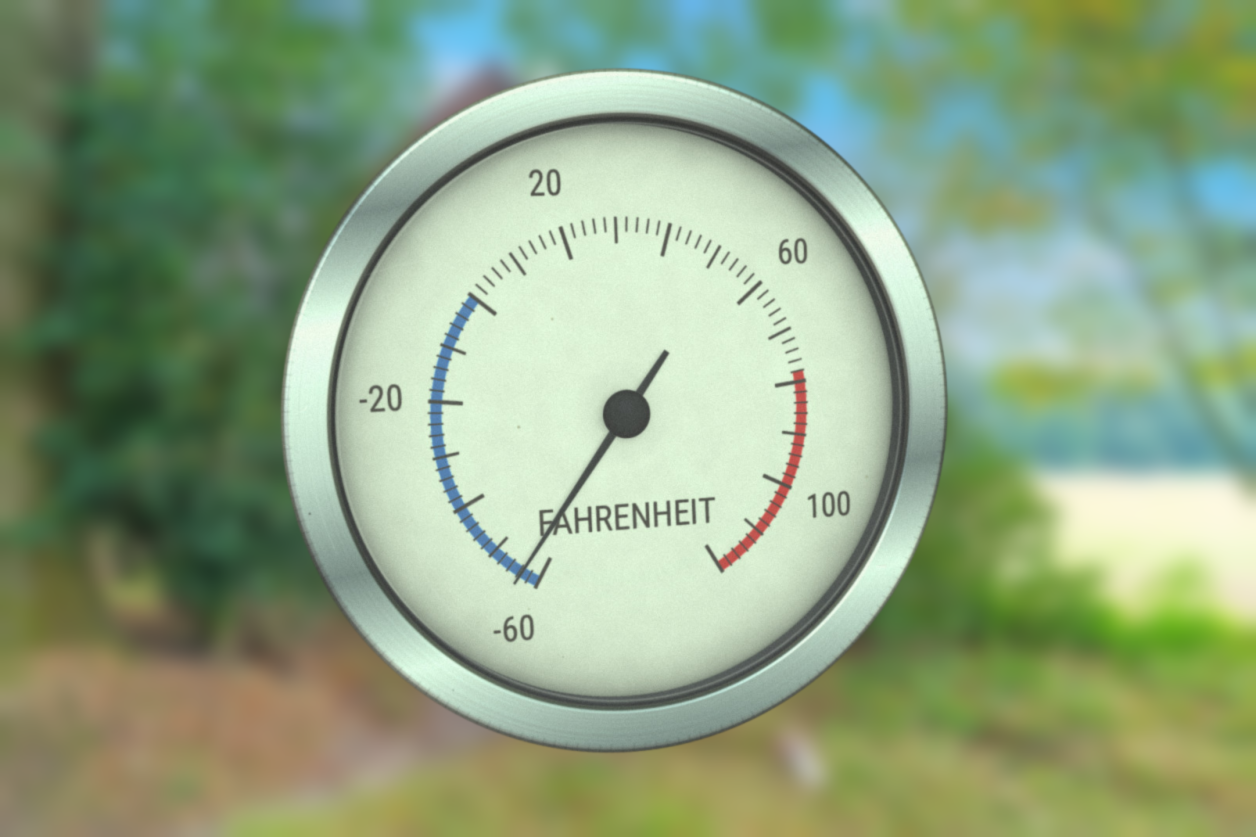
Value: -56 °F
